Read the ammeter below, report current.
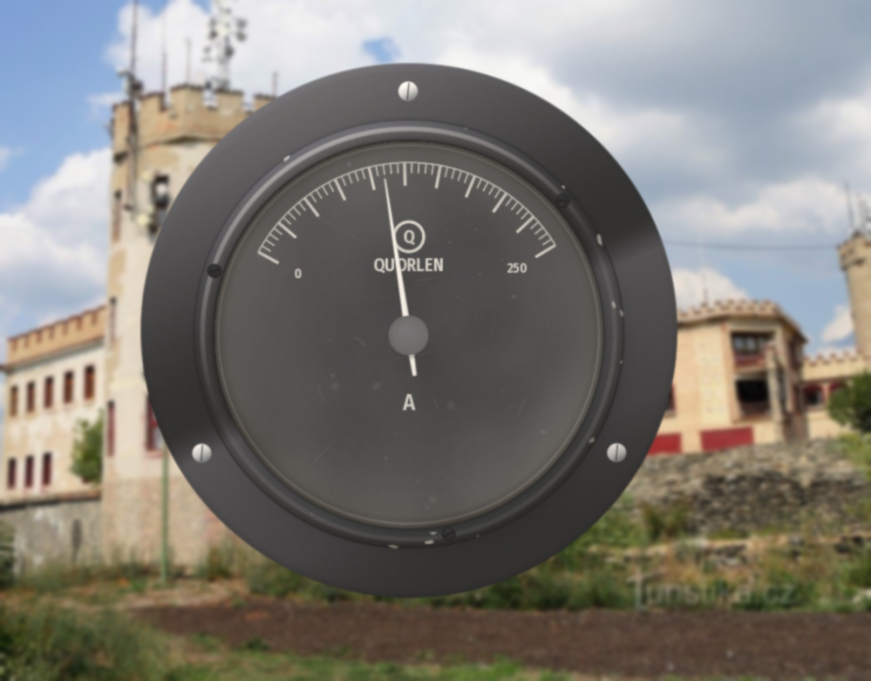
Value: 110 A
